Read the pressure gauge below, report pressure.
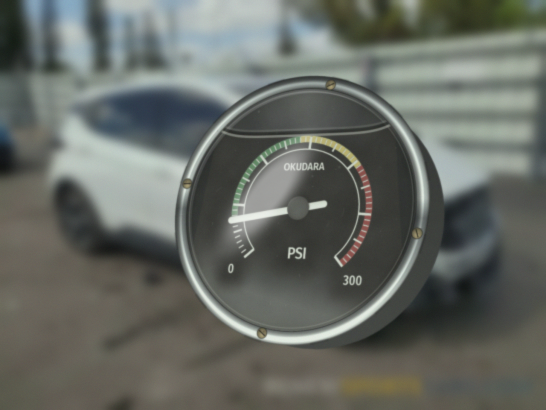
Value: 35 psi
